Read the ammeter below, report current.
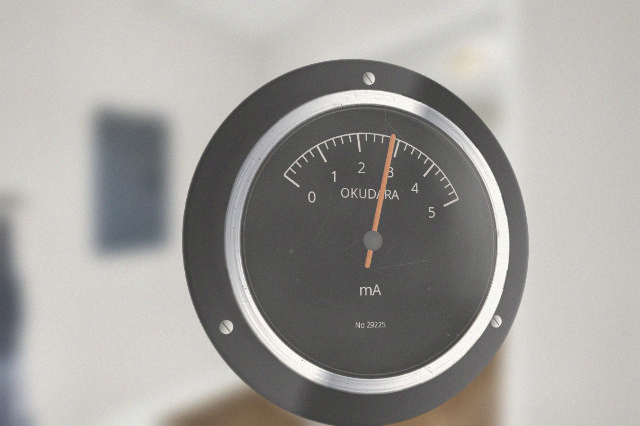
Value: 2.8 mA
